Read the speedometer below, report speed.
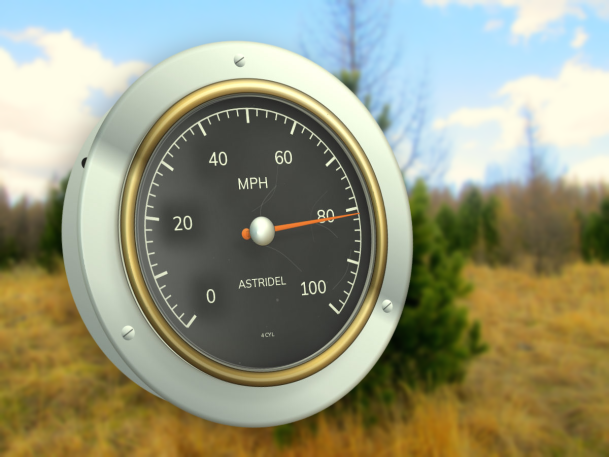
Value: 81 mph
